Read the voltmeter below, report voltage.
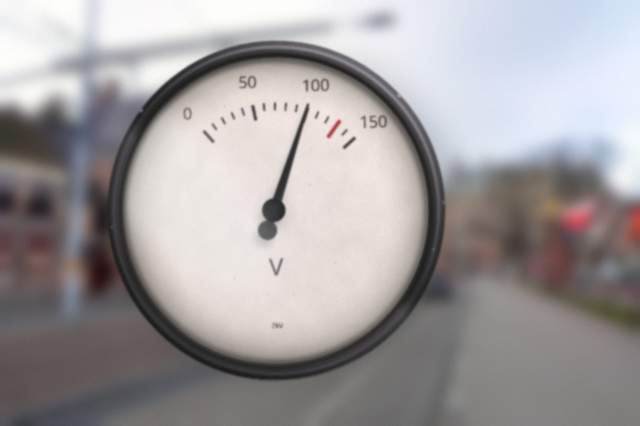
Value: 100 V
